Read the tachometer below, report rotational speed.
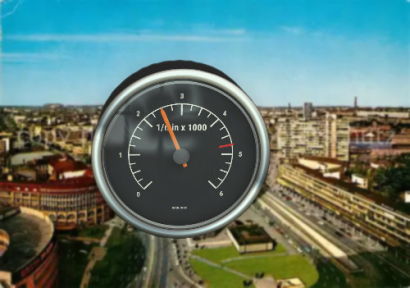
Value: 2500 rpm
